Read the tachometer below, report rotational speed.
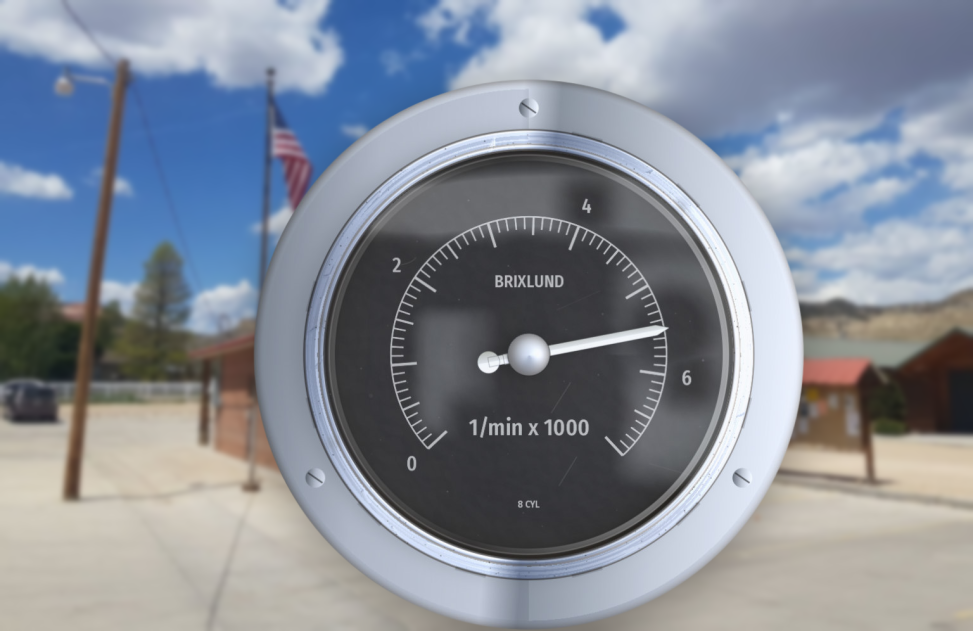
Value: 5500 rpm
